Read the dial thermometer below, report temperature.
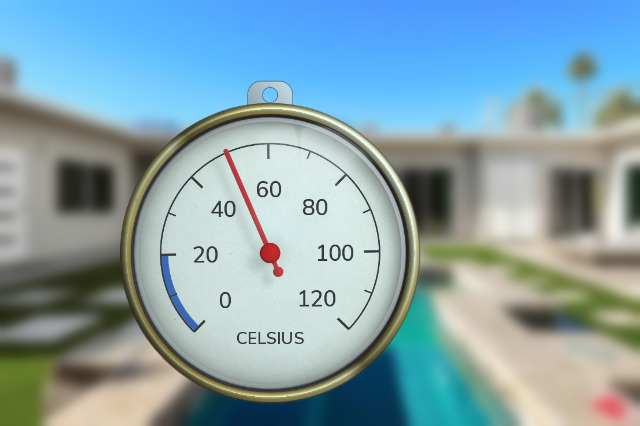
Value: 50 °C
